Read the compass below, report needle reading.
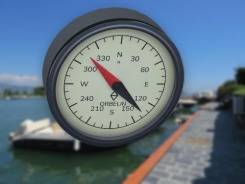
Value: 315 °
